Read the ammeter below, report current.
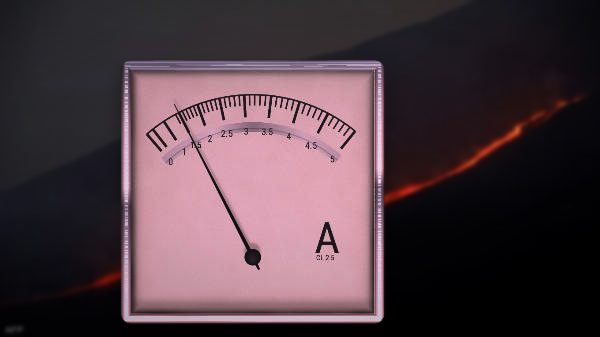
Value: 1.5 A
